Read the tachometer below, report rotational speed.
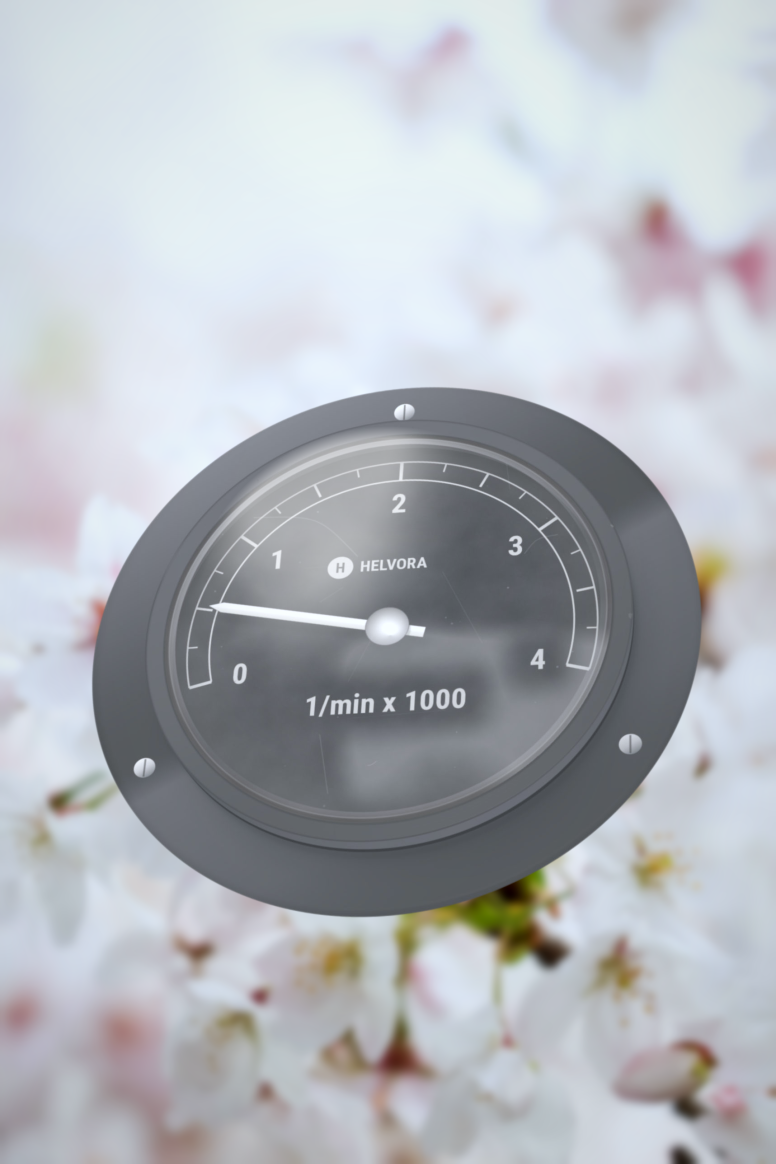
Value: 500 rpm
